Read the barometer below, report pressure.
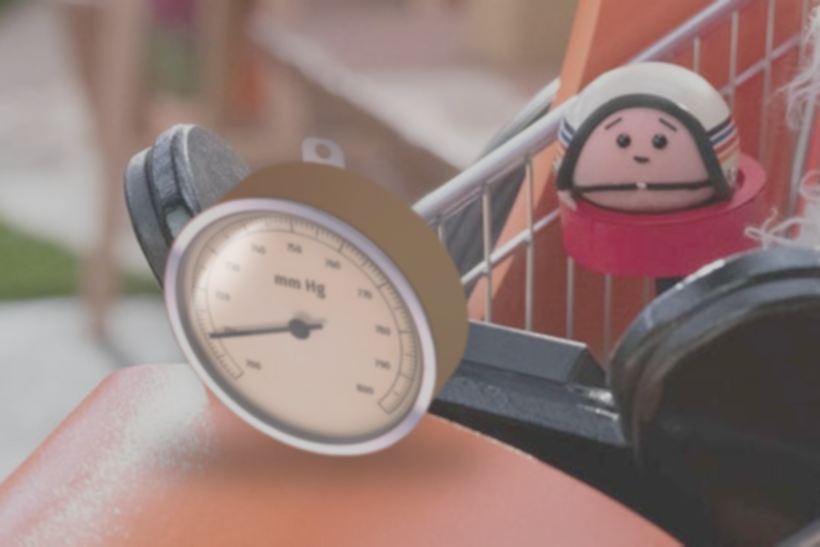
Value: 710 mmHg
